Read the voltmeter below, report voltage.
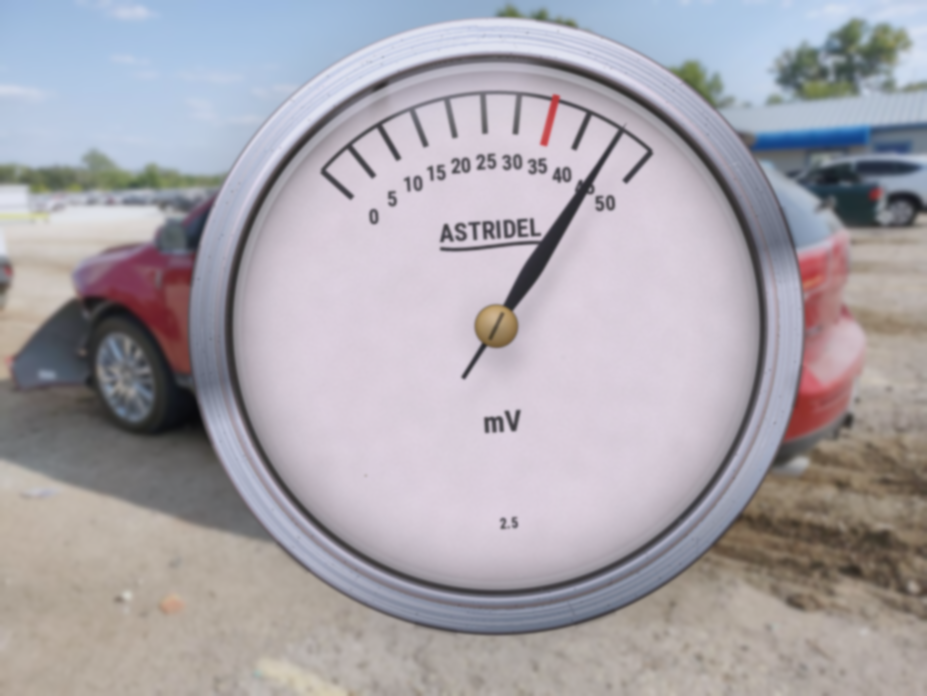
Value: 45 mV
